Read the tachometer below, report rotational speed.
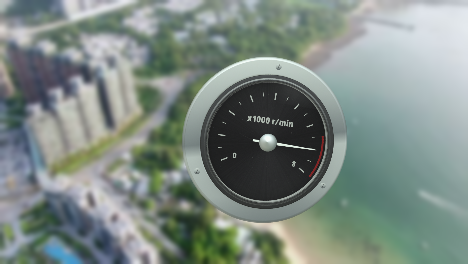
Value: 7000 rpm
